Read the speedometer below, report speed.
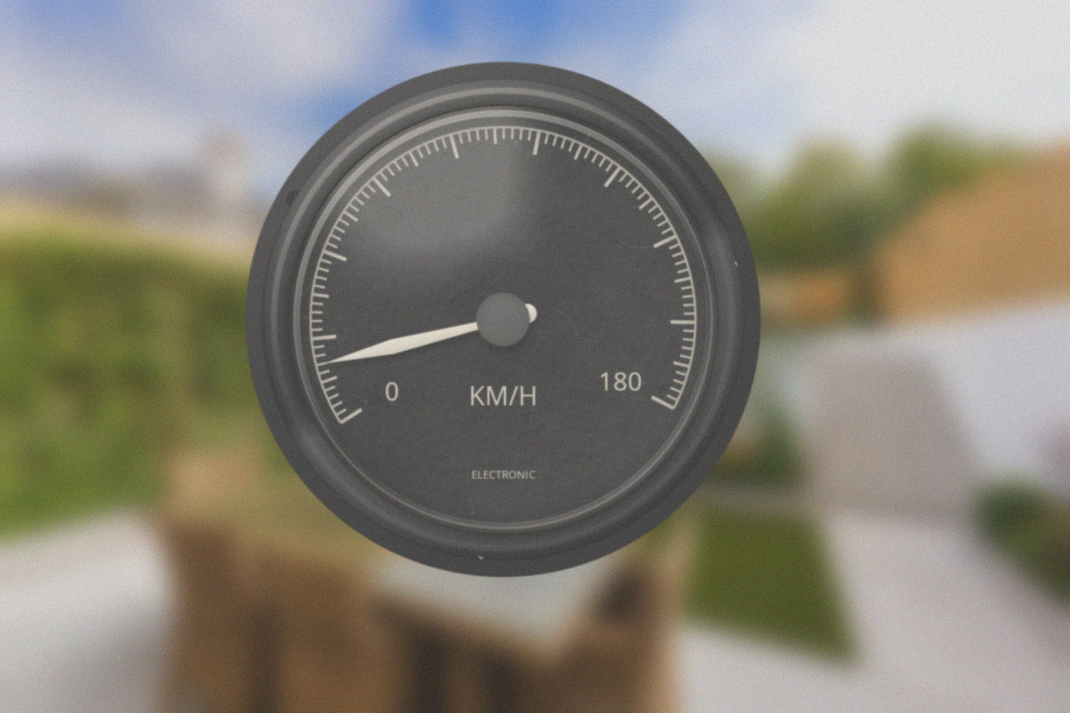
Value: 14 km/h
